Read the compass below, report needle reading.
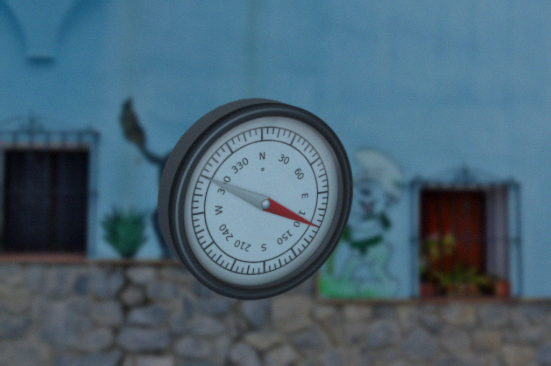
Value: 120 °
